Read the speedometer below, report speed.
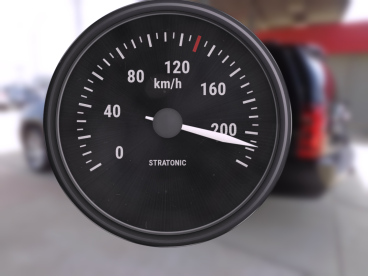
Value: 207.5 km/h
